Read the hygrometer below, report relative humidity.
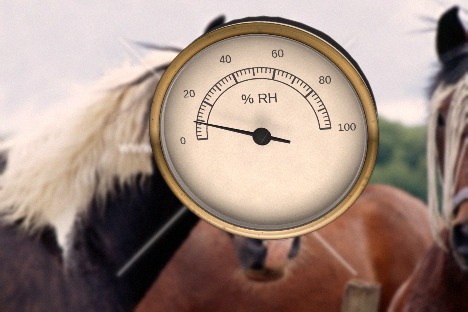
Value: 10 %
